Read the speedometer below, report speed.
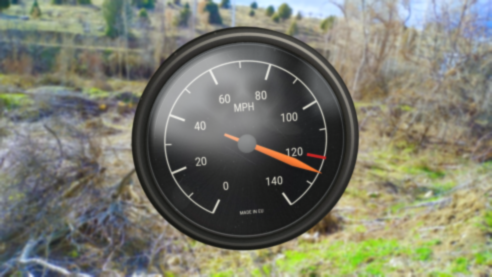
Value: 125 mph
